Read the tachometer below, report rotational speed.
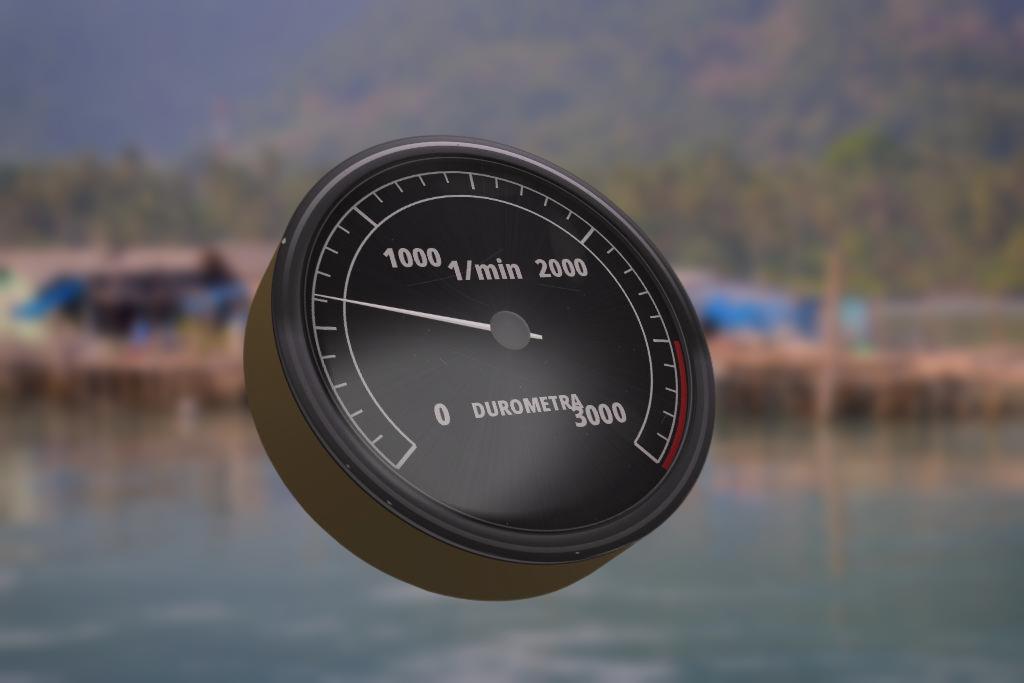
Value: 600 rpm
